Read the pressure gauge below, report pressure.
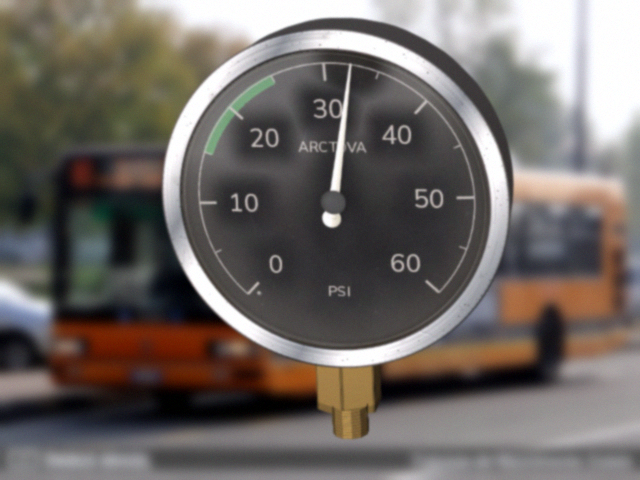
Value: 32.5 psi
